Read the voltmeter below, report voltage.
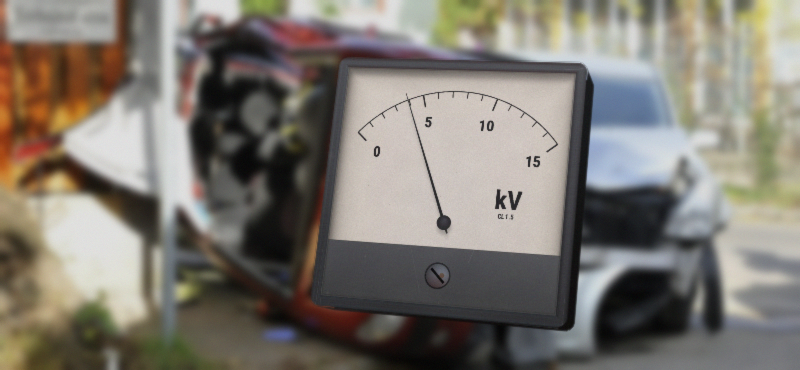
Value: 4 kV
